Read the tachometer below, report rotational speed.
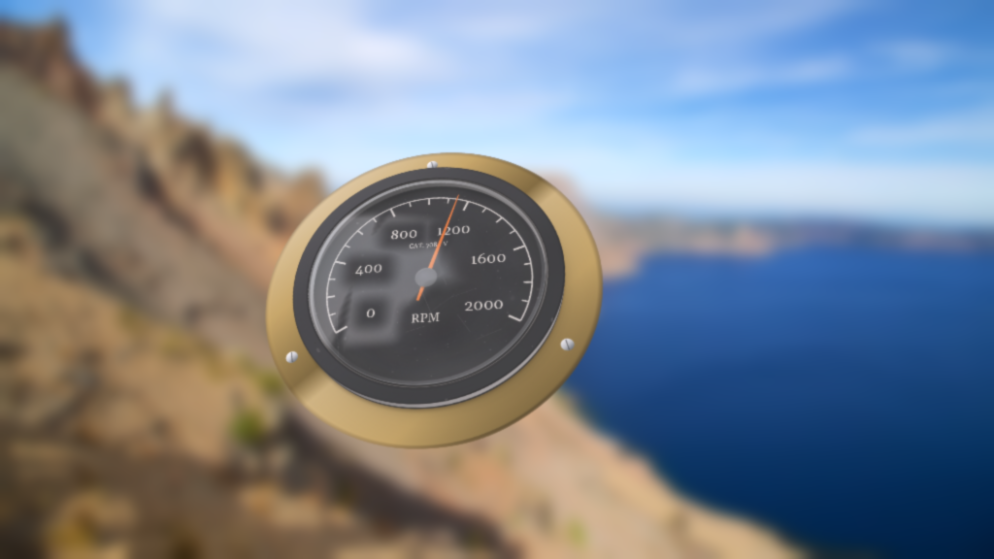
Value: 1150 rpm
